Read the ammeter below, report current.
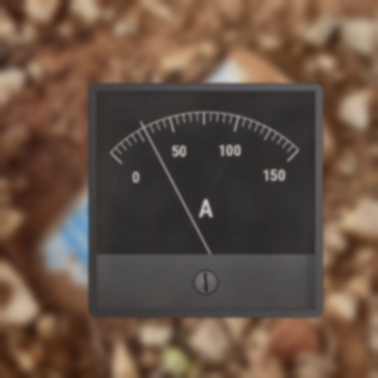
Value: 30 A
